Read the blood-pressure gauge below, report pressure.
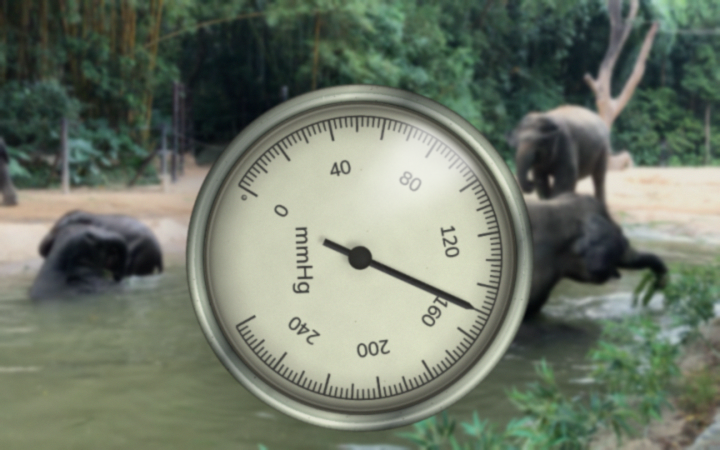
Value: 150 mmHg
